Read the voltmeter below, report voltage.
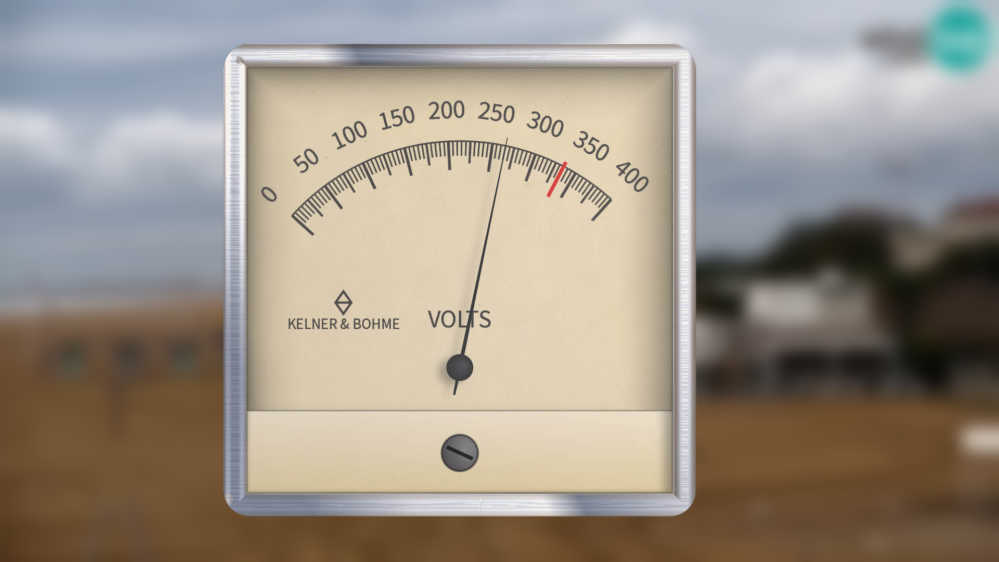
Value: 265 V
